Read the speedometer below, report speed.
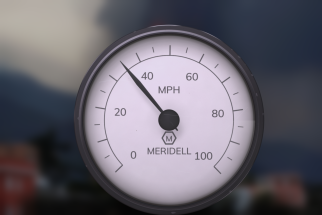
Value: 35 mph
